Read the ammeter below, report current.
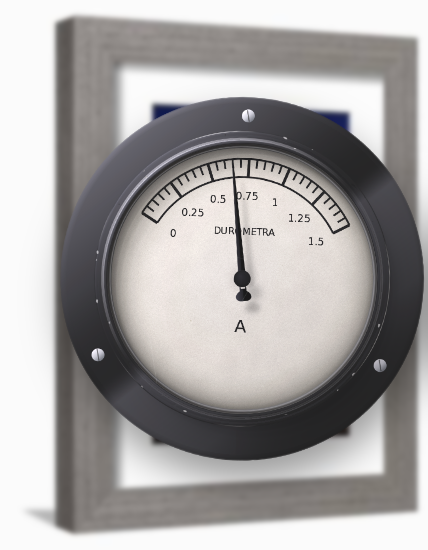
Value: 0.65 A
